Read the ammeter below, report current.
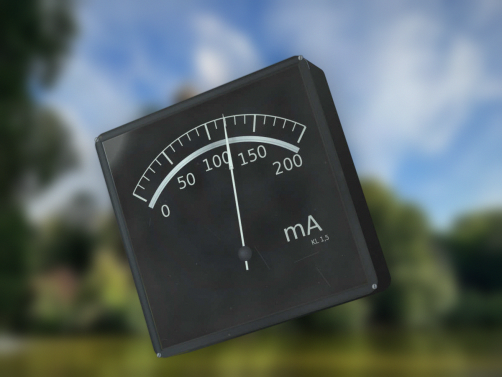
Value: 120 mA
